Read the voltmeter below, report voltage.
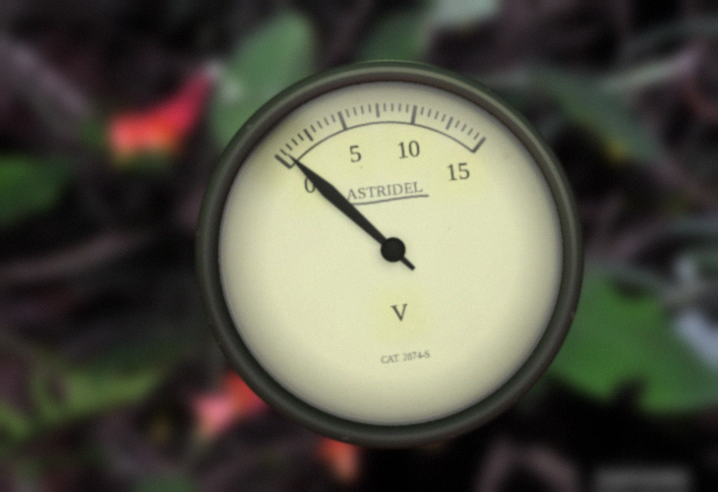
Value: 0.5 V
